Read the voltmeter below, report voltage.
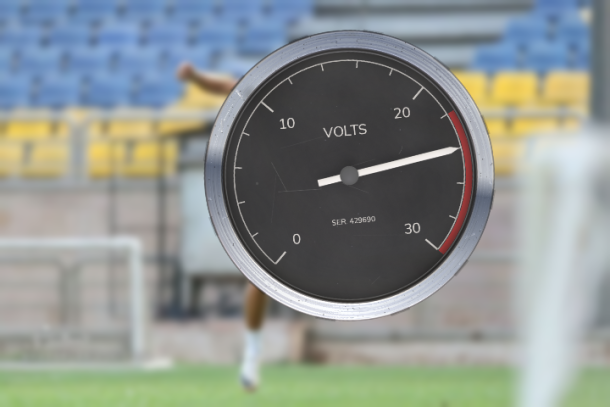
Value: 24 V
